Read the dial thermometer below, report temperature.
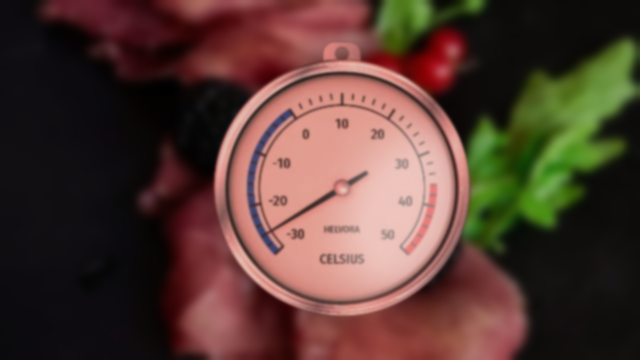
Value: -26 °C
